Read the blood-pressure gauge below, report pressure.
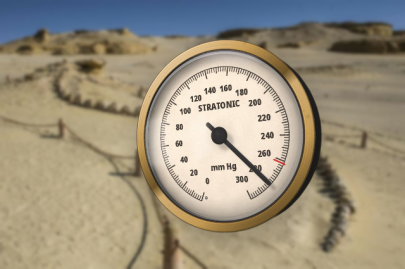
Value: 280 mmHg
